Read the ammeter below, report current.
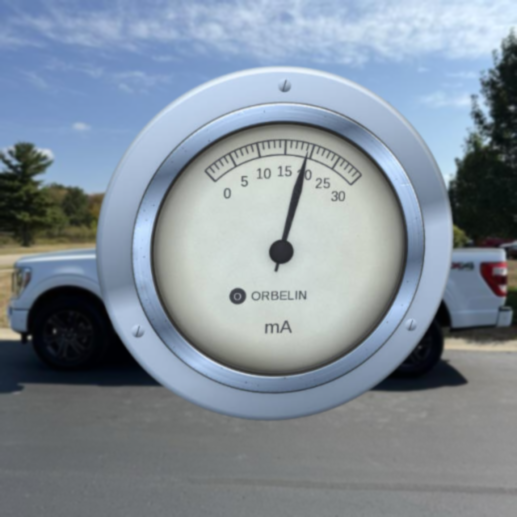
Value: 19 mA
